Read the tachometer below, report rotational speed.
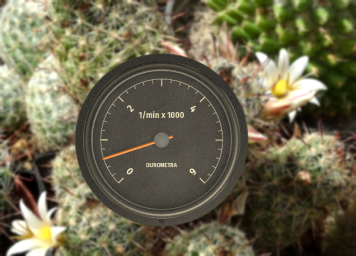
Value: 600 rpm
